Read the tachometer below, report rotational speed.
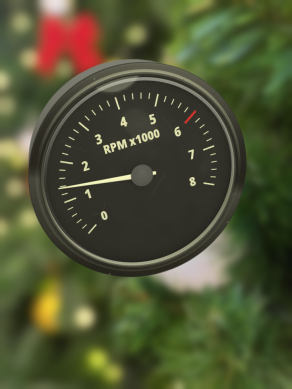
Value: 1400 rpm
